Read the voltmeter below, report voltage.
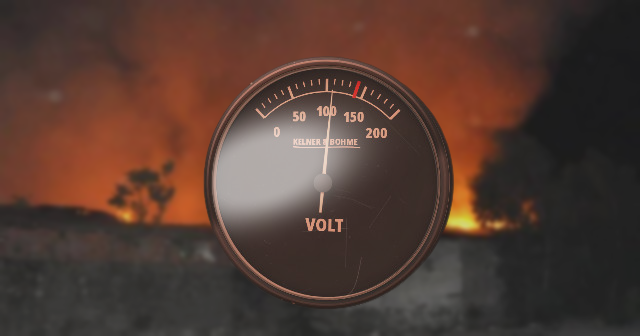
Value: 110 V
